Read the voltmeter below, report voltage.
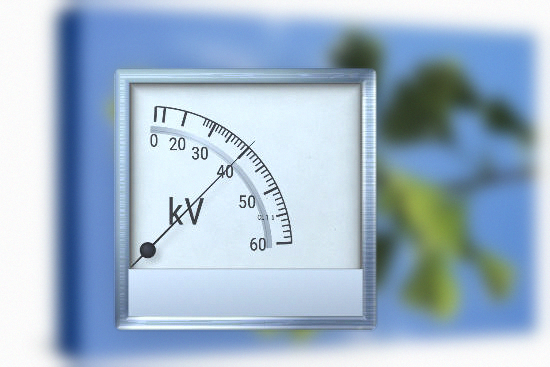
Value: 40 kV
